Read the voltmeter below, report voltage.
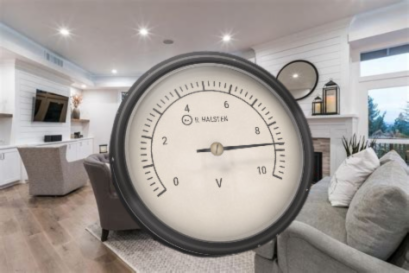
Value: 8.8 V
